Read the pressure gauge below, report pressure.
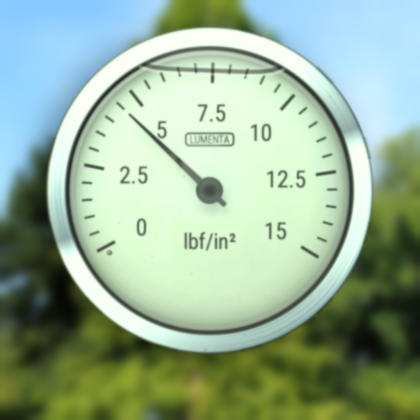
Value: 4.5 psi
